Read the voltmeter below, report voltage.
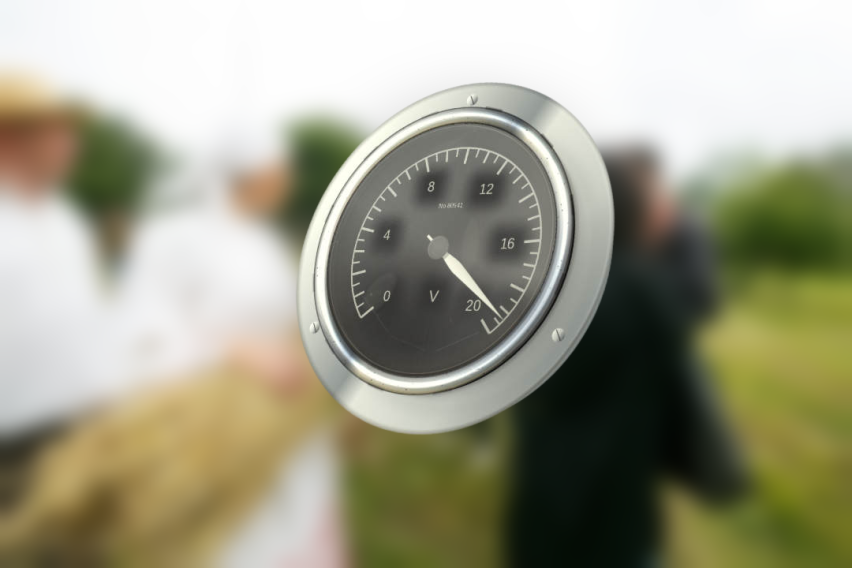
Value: 19.25 V
